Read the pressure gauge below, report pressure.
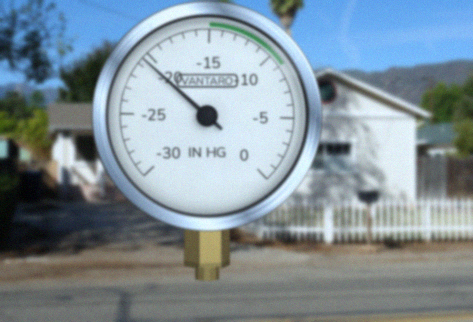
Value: -20.5 inHg
